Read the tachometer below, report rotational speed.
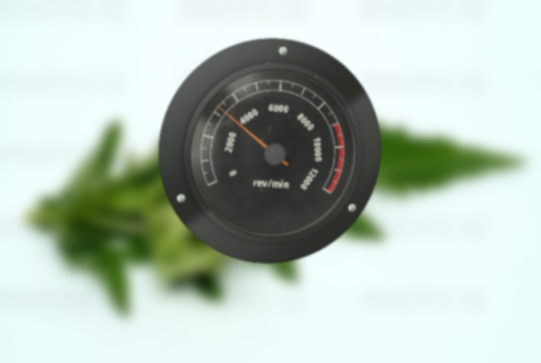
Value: 3250 rpm
